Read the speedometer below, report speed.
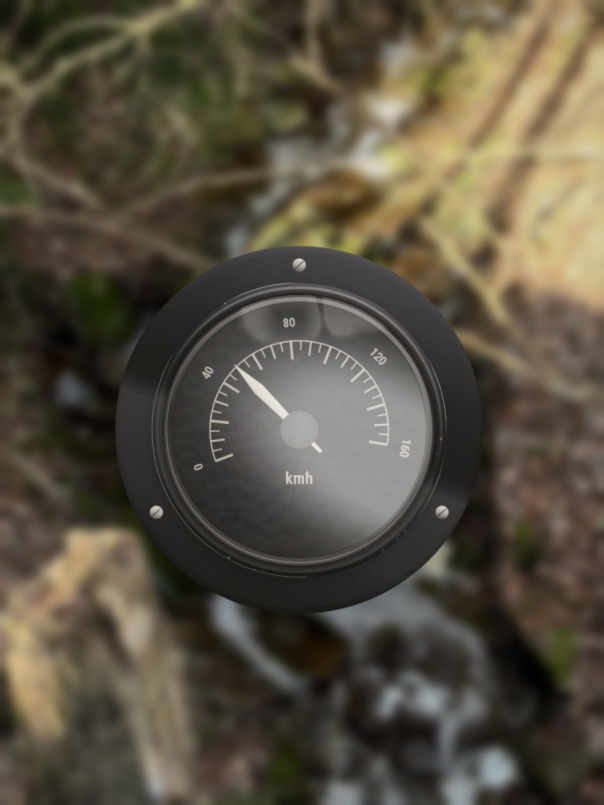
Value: 50 km/h
